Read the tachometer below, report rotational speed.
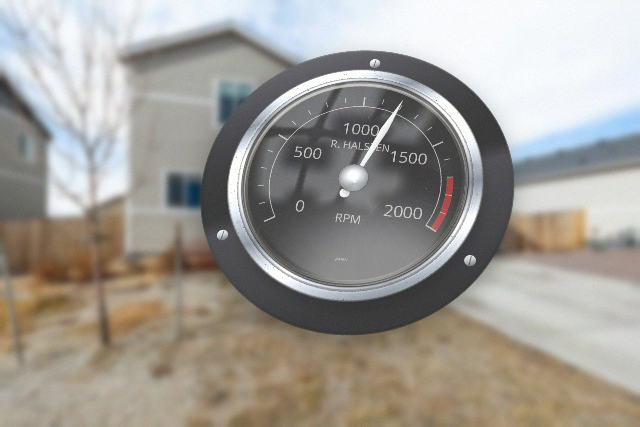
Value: 1200 rpm
